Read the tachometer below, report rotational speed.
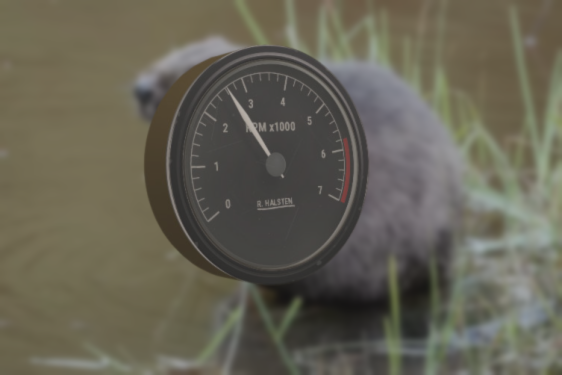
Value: 2600 rpm
